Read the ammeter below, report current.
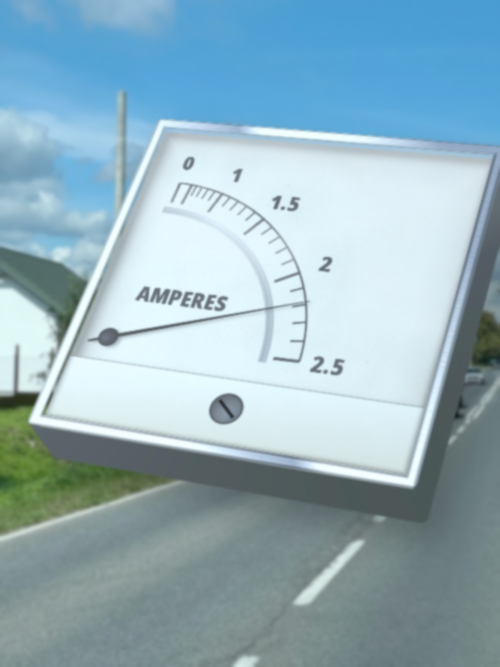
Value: 2.2 A
